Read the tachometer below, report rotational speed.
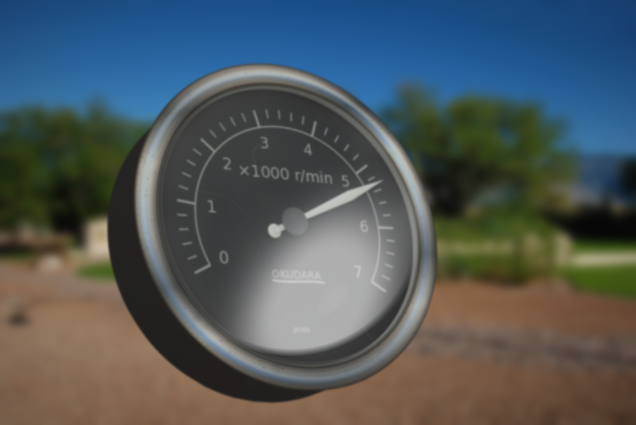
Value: 5300 rpm
